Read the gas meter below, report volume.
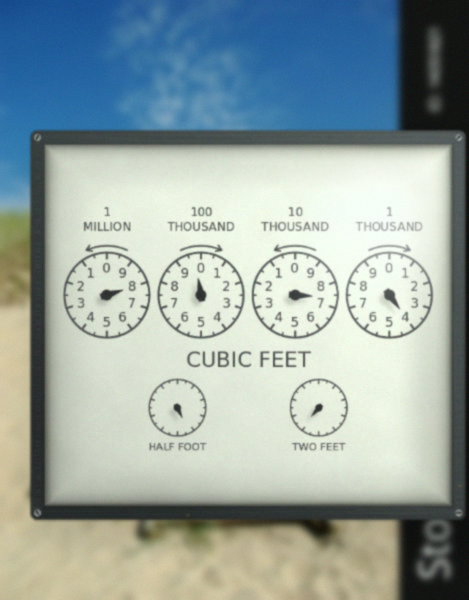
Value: 797400 ft³
